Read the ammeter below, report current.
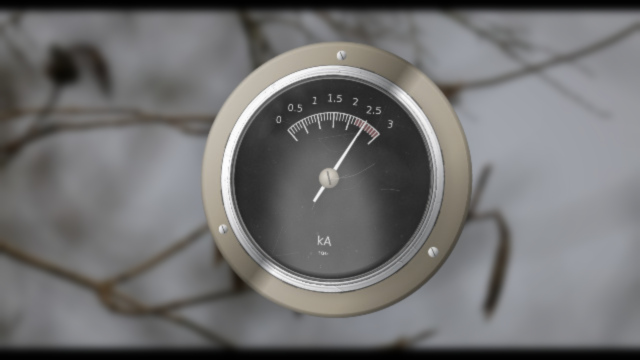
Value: 2.5 kA
